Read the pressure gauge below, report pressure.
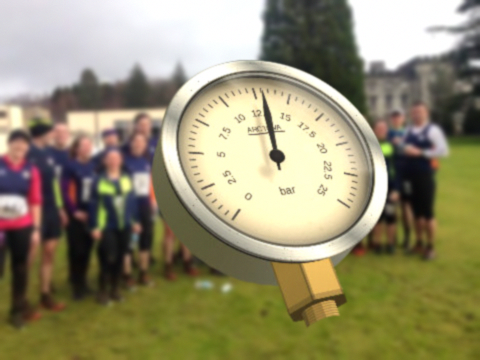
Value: 13 bar
